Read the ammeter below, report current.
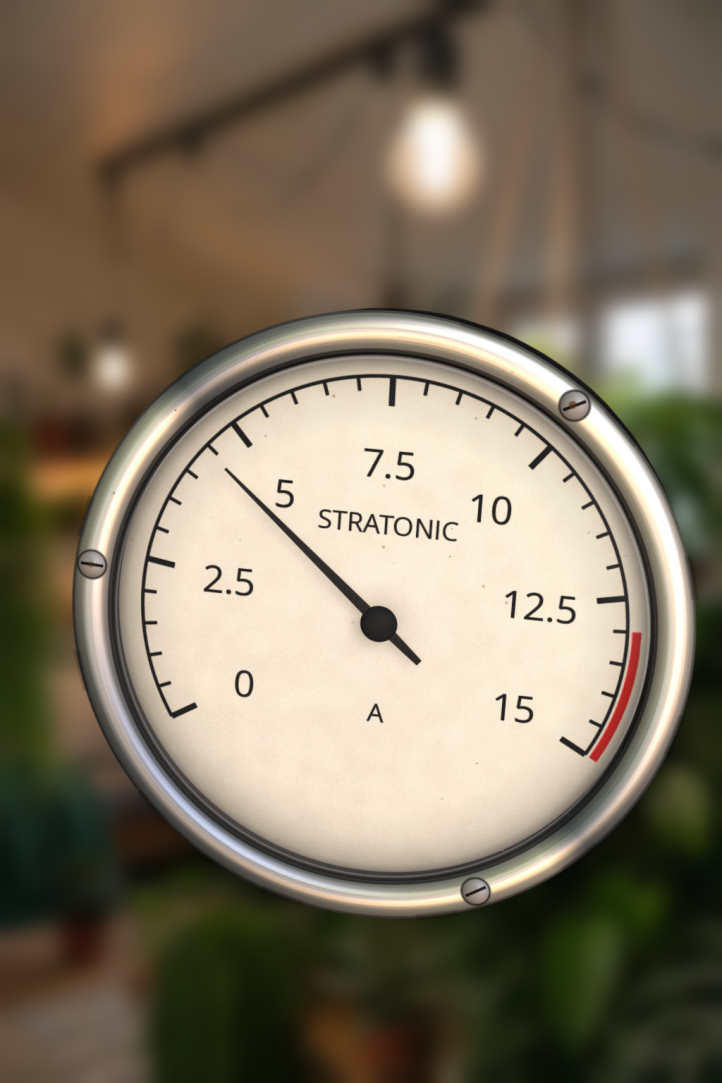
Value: 4.5 A
